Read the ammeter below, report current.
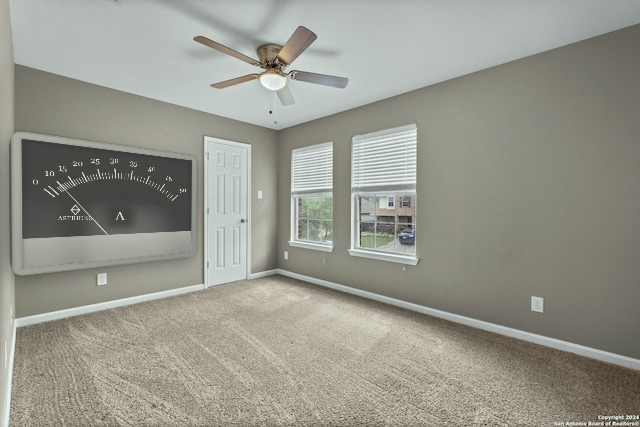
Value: 10 A
